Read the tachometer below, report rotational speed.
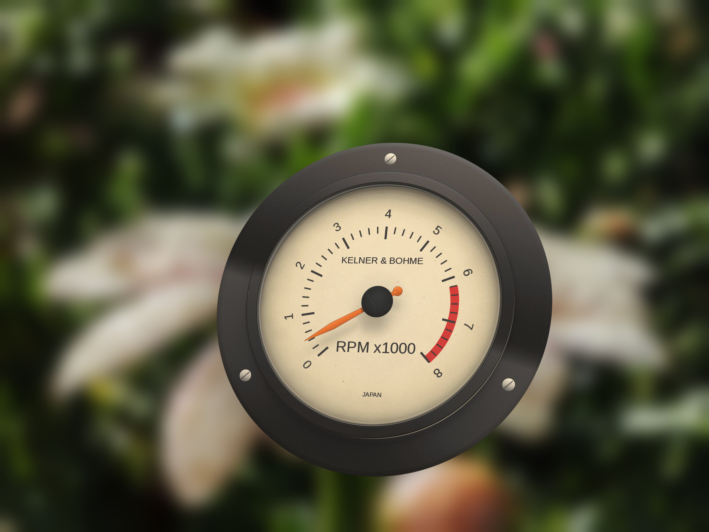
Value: 400 rpm
